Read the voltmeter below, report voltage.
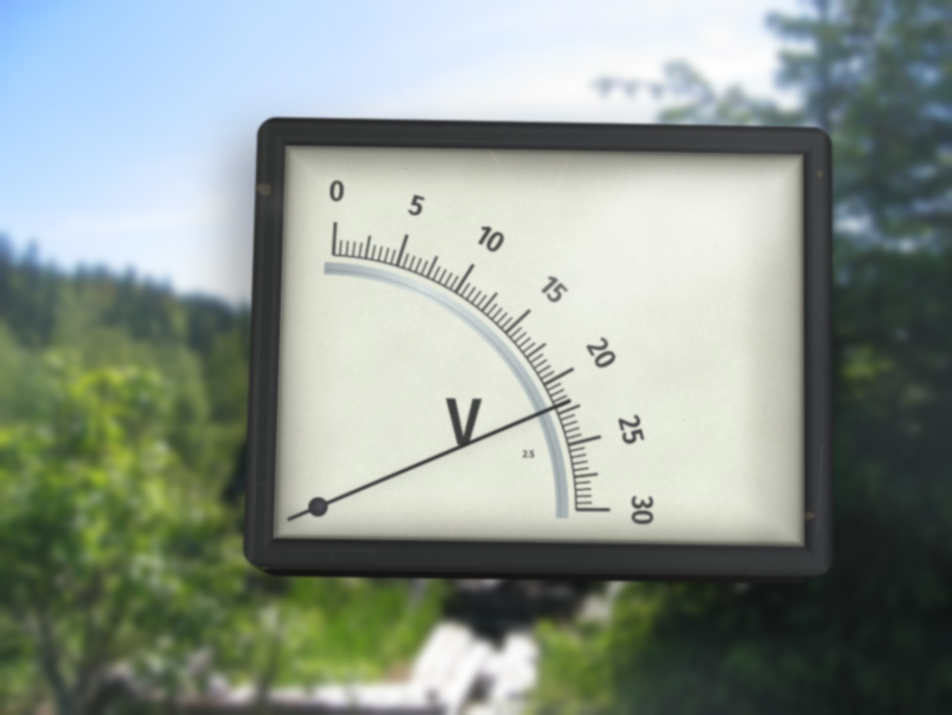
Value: 22 V
